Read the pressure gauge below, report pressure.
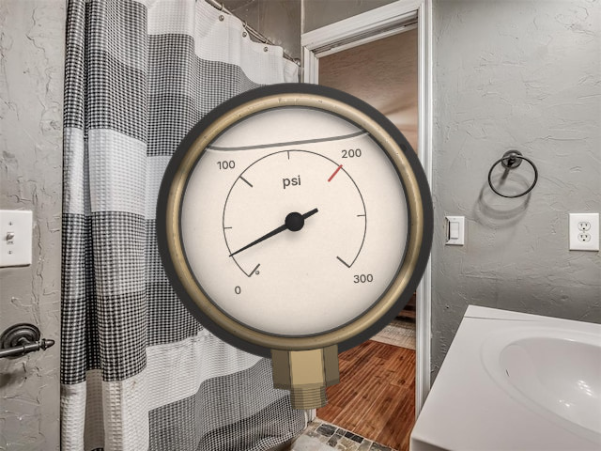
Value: 25 psi
